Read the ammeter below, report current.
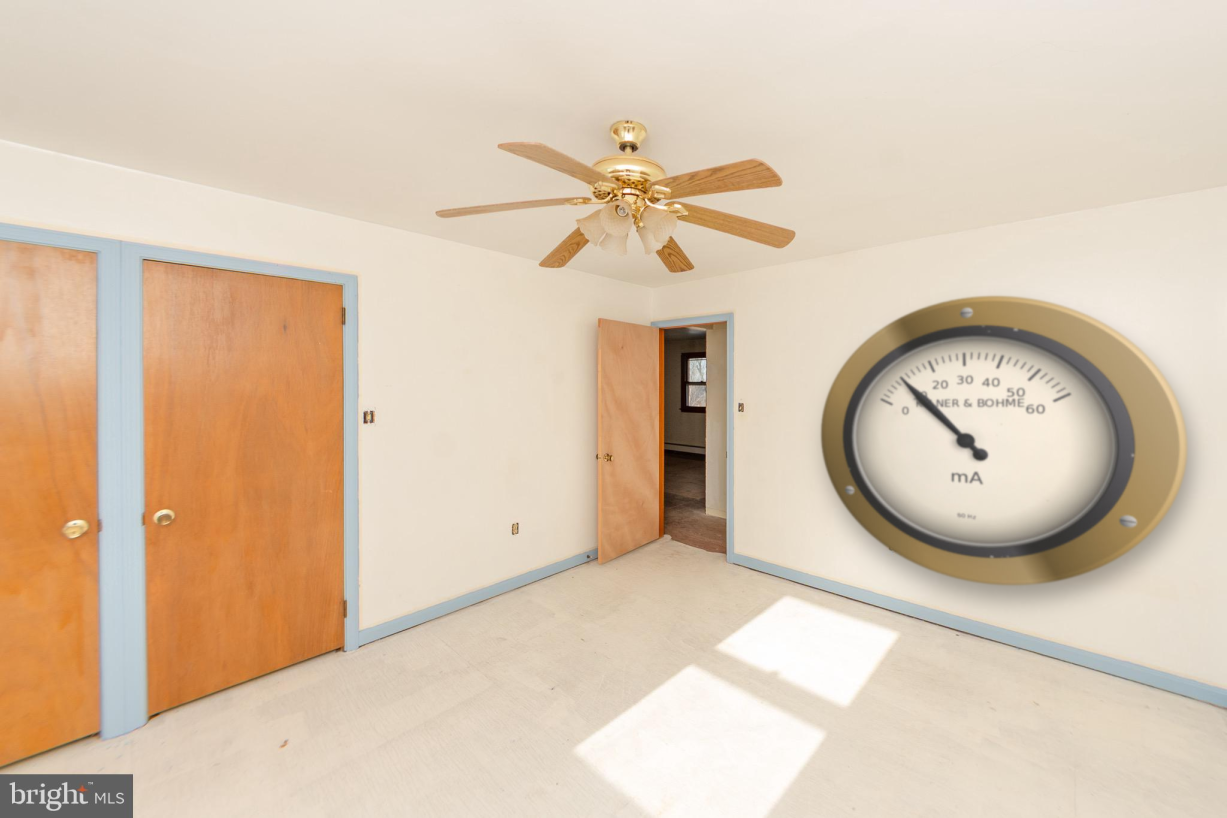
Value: 10 mA
